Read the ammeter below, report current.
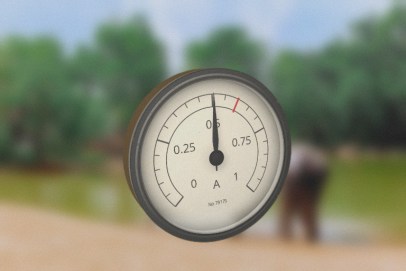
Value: 0.5 A
